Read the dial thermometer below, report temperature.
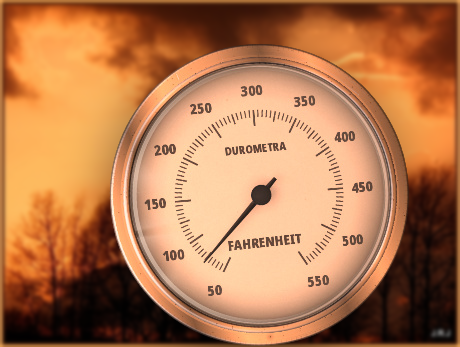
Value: 75 °F
